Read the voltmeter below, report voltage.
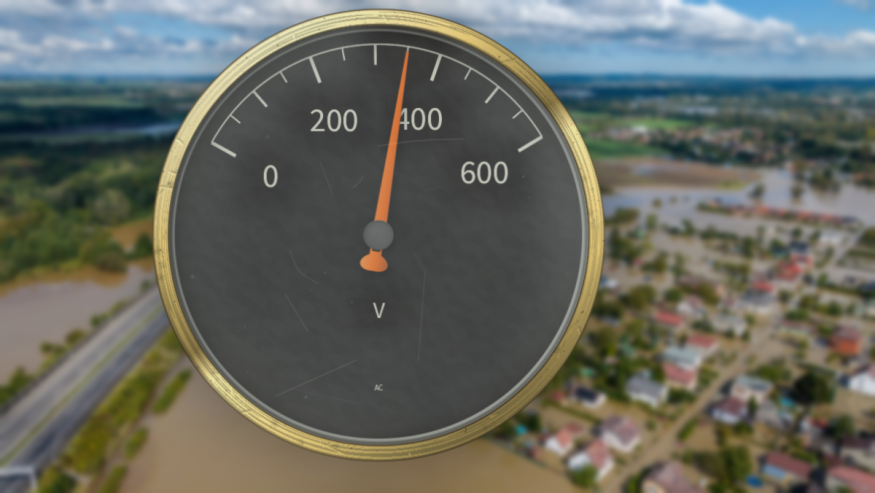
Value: 350 V
